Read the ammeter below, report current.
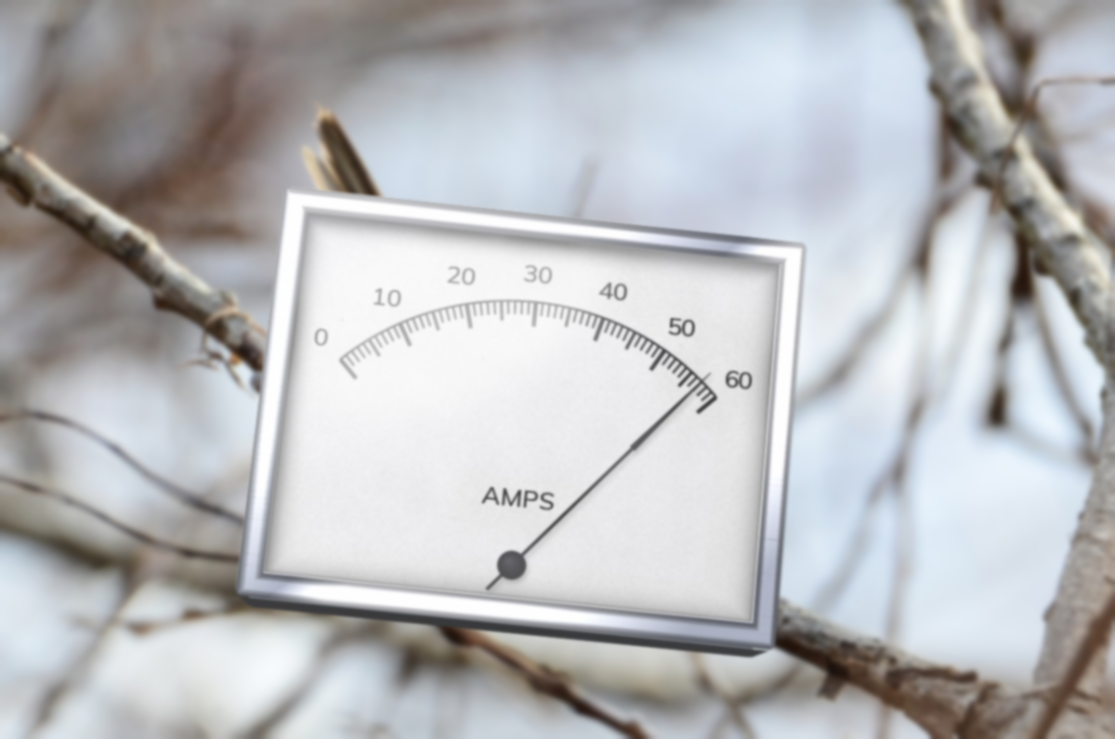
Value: 57 A
